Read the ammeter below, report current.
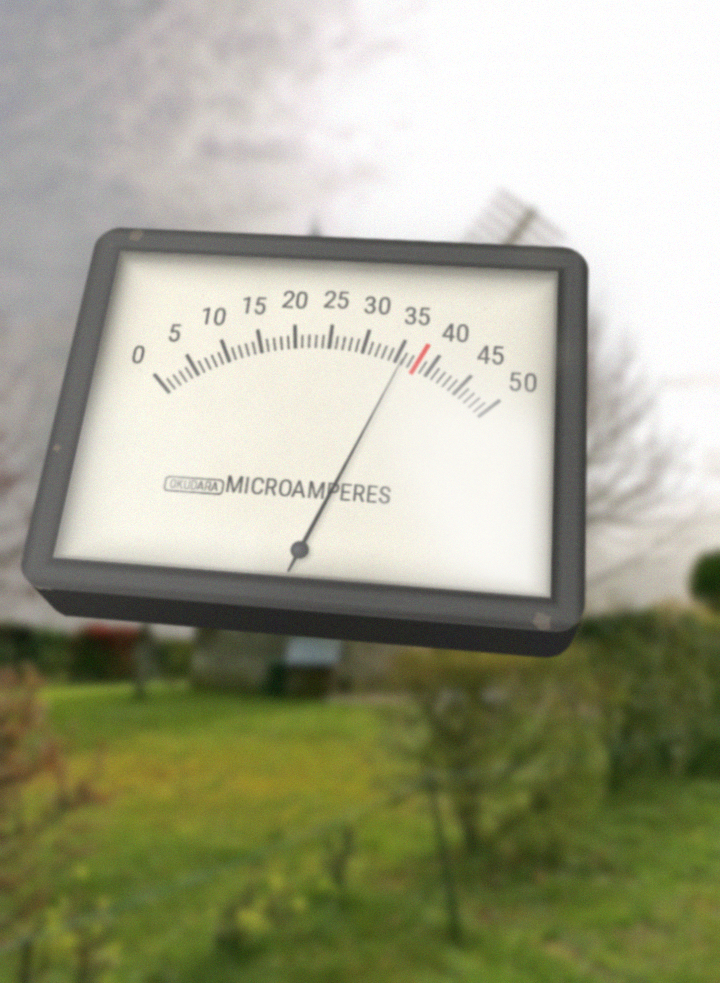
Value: 36 µA
